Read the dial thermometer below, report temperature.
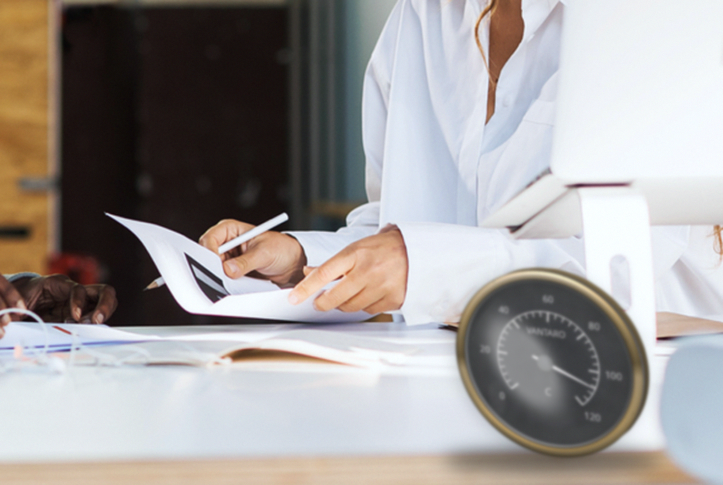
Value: 108 °C
